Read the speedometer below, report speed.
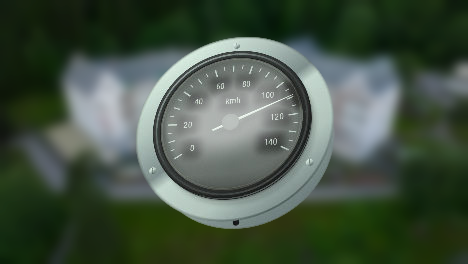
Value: 110 km/h
